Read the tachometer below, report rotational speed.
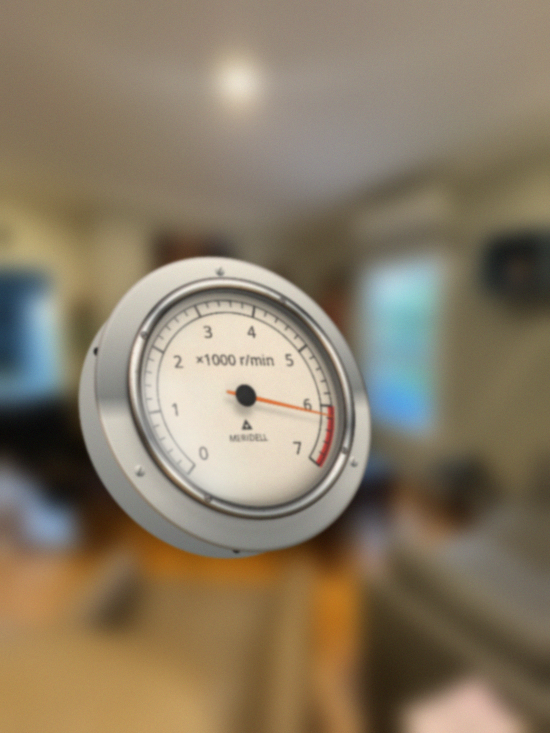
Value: 6200 rpm
